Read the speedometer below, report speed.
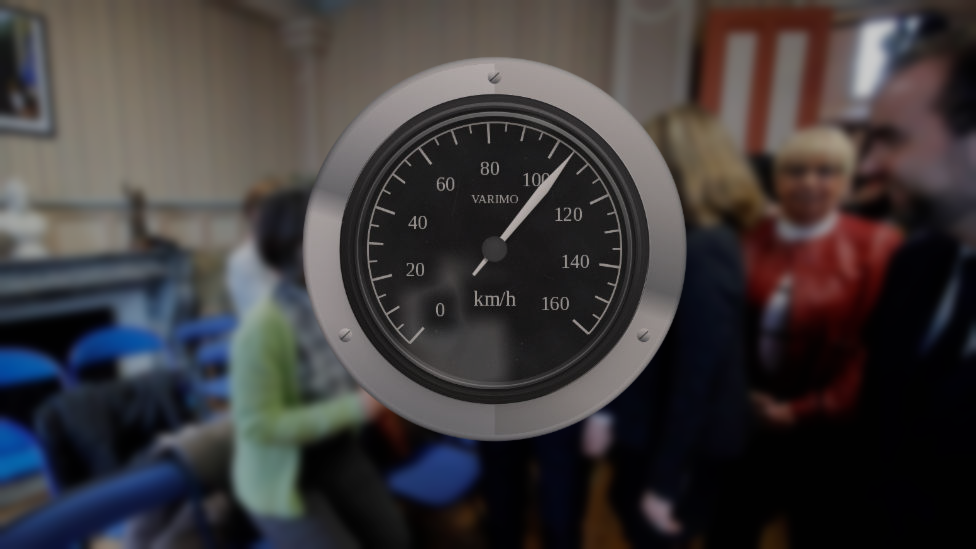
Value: 105 km/h
